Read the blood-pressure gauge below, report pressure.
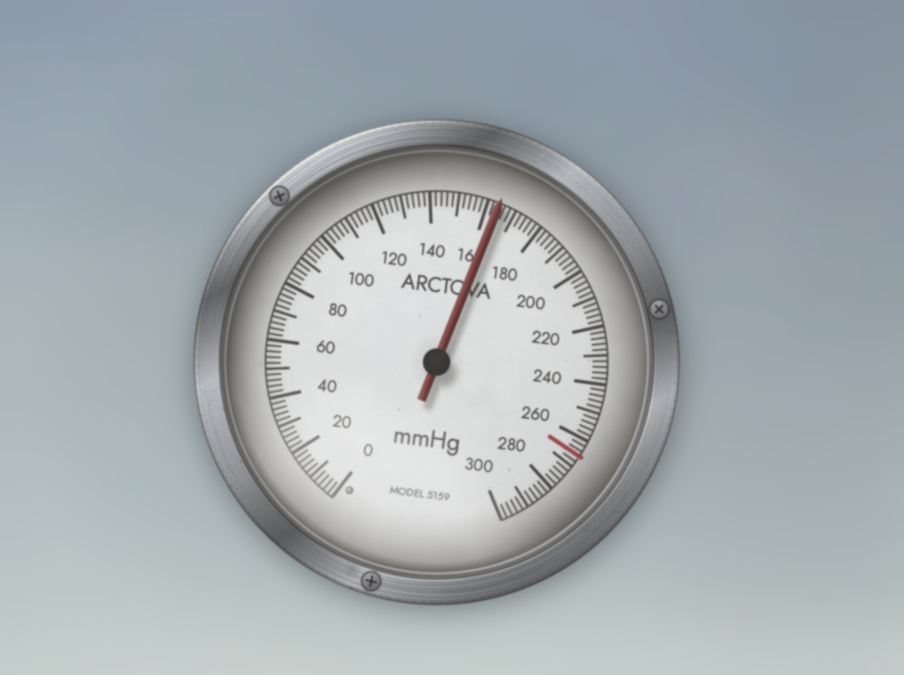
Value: 164 mmHg
